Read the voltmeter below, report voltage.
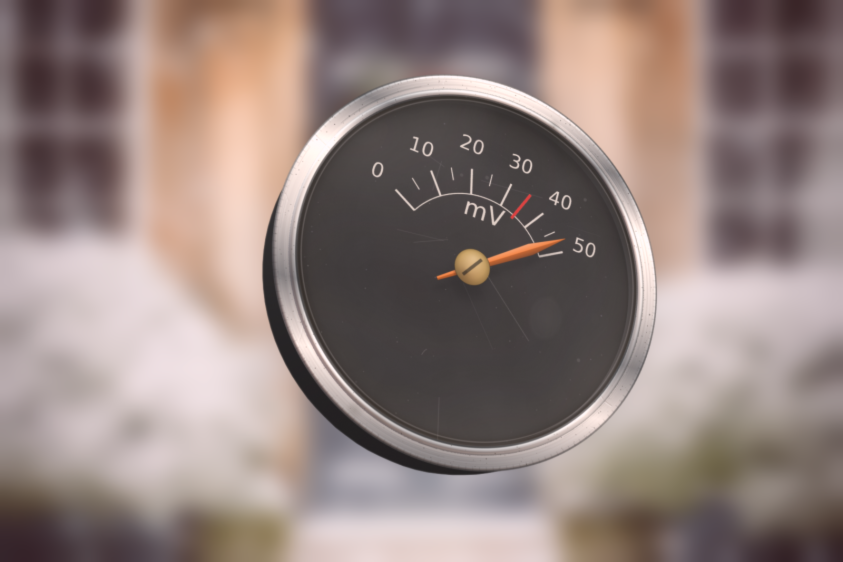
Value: 47.5 mV
